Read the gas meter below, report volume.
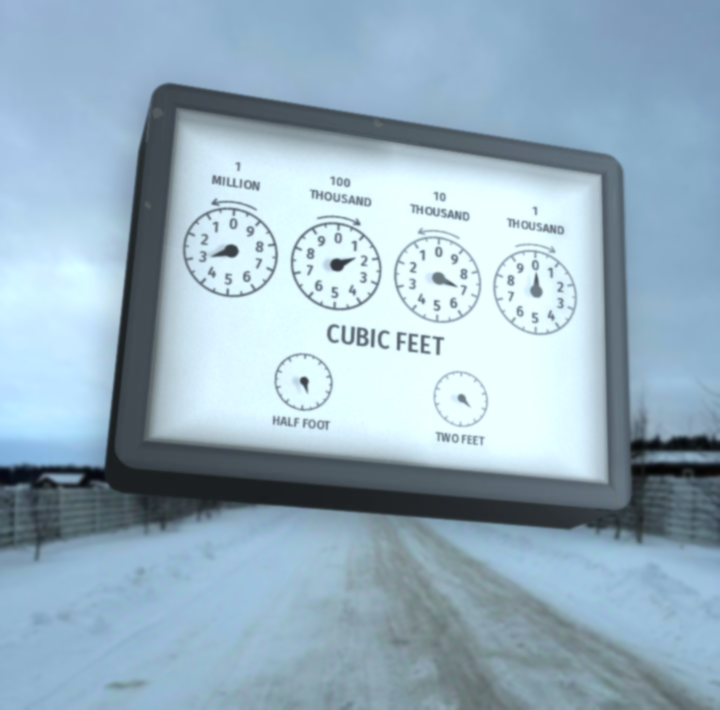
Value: 317000 ft³
